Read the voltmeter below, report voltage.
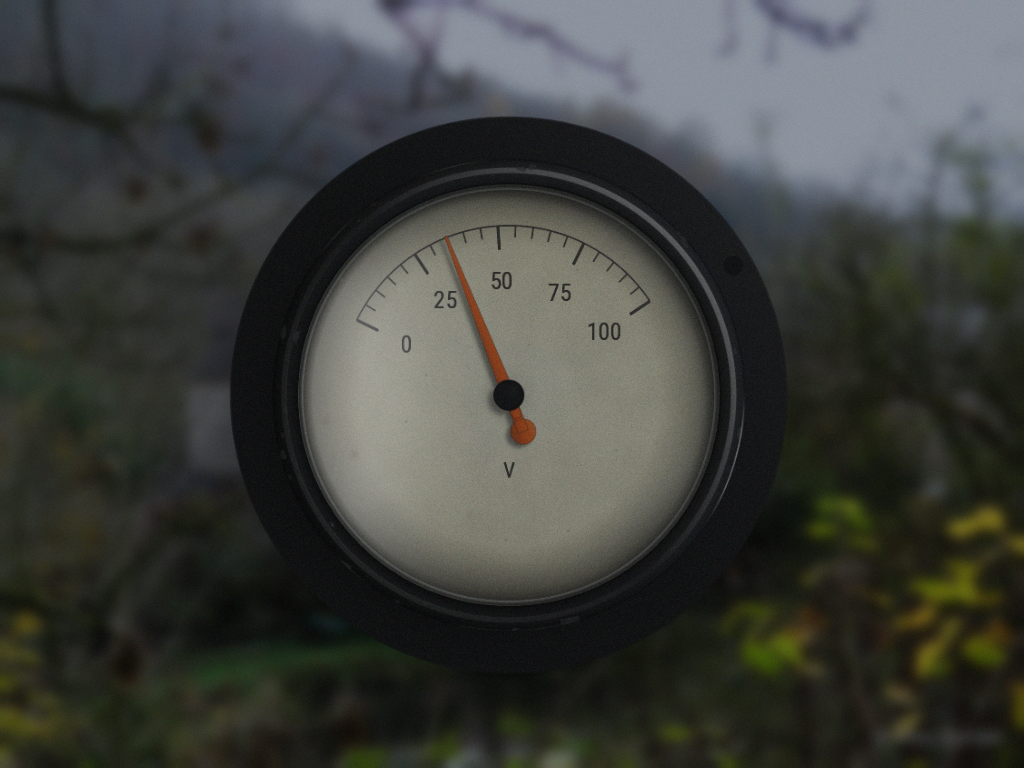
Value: 35 V
